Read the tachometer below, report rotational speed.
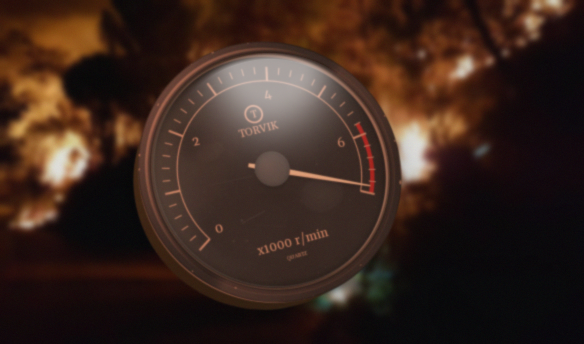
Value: 6900 rpm
